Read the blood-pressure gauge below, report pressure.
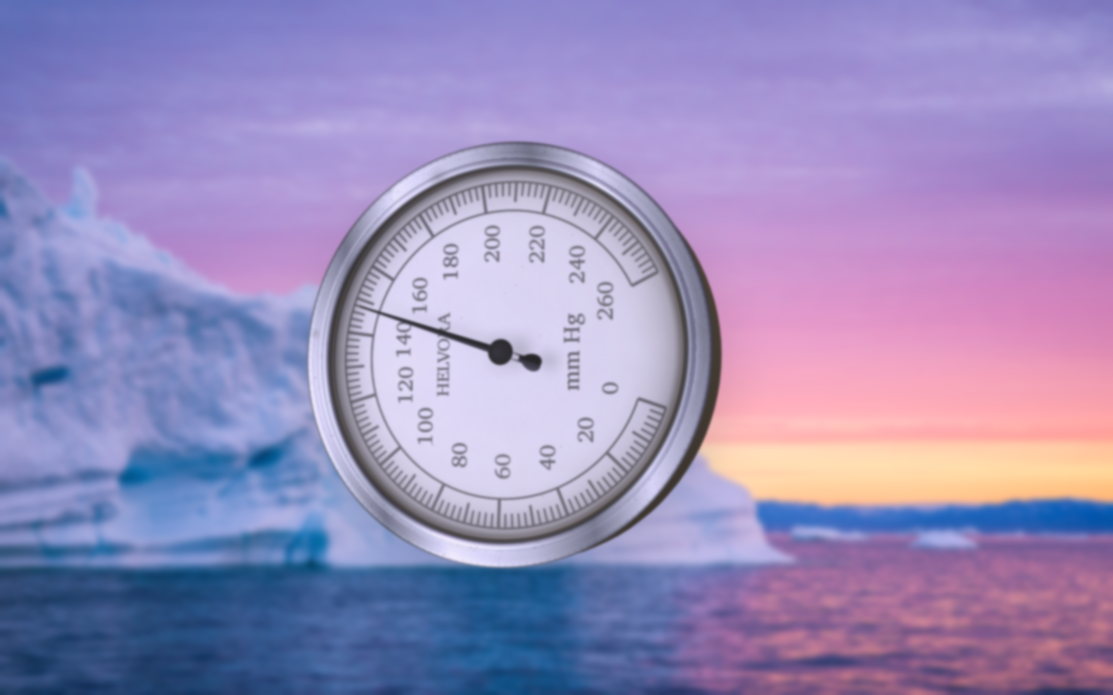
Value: 148 mmHg
